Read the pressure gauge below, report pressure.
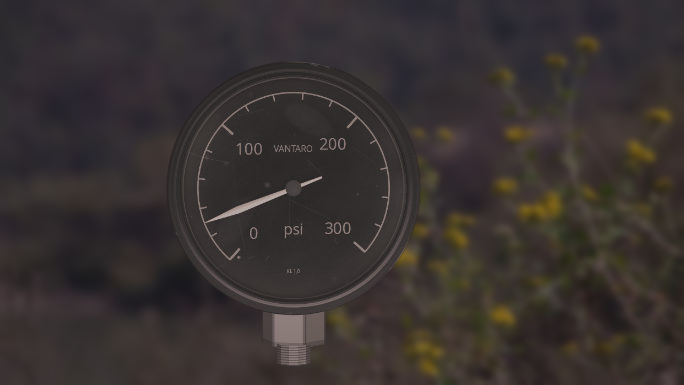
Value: 30 psi
